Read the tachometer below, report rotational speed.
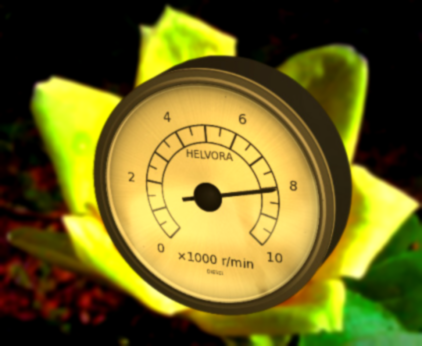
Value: 8000 rpm
